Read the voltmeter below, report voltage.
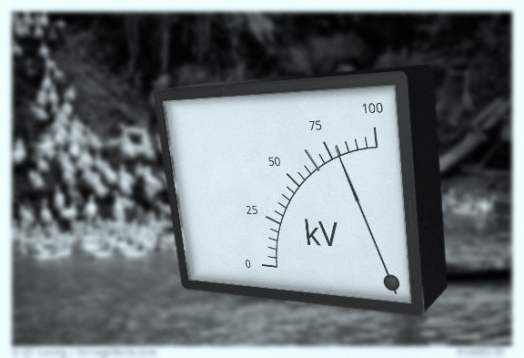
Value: 80 kV
